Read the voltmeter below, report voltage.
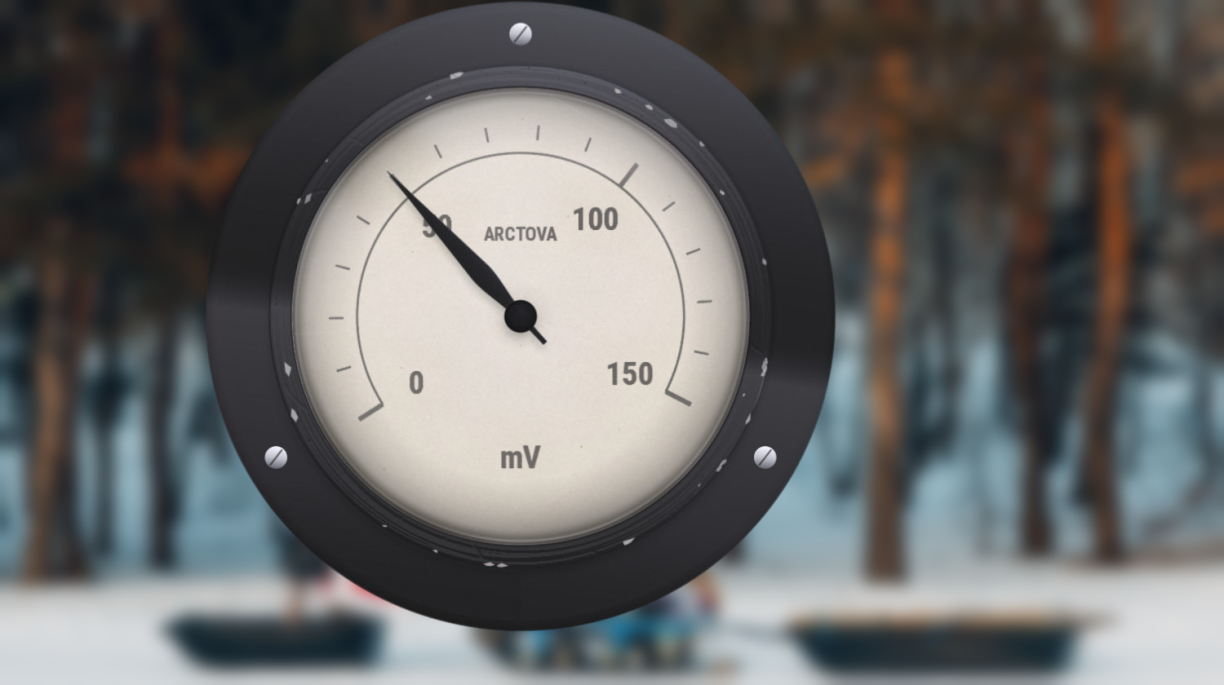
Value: 50 mV
